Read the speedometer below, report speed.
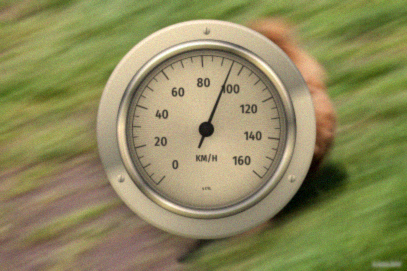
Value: 95 km/h
